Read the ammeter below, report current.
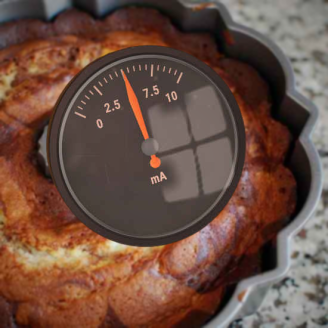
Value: 5 mA
